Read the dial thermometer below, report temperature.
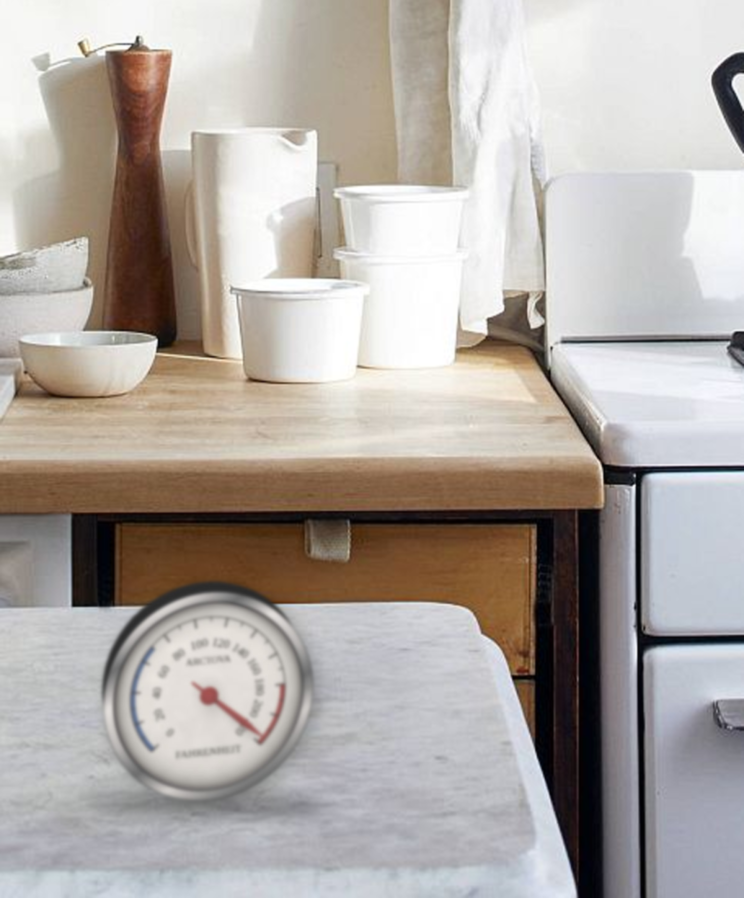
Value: 215 °F
